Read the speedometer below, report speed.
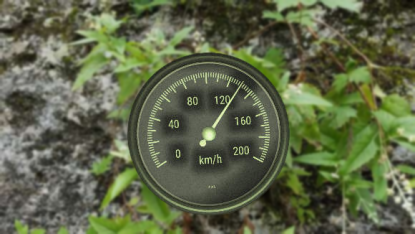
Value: 130 km/h
